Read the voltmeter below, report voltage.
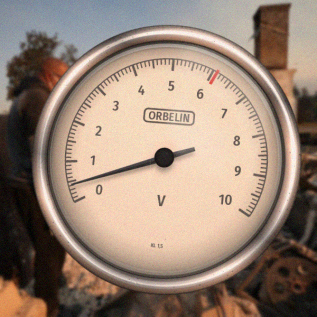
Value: 0.4 V
